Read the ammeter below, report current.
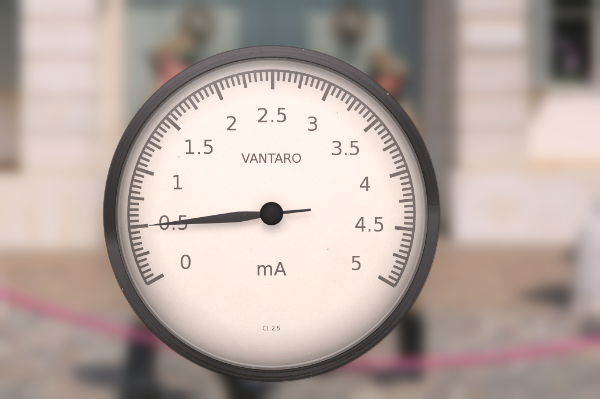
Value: 0.5 mA
